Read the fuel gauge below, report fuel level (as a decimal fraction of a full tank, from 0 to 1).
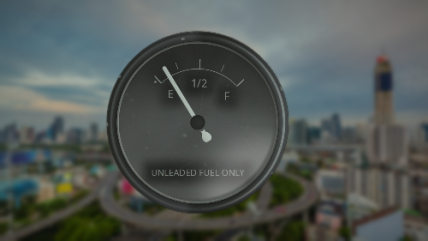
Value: 0.125
